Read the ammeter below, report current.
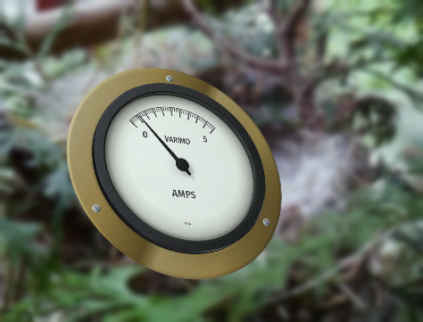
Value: 0.5 A
